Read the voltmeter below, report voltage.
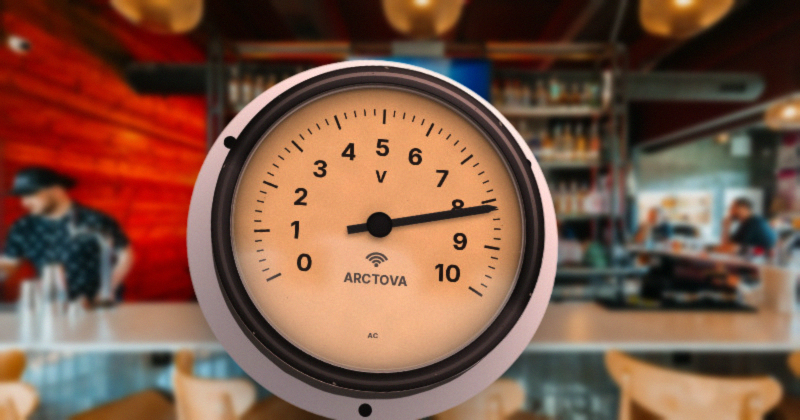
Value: 8.2 V
